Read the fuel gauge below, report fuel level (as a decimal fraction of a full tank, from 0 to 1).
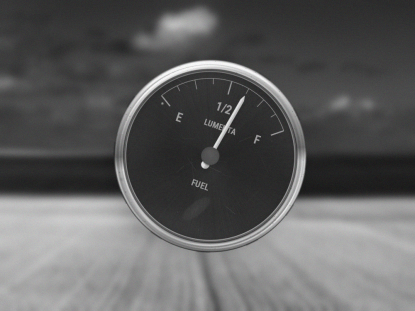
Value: 0.625
